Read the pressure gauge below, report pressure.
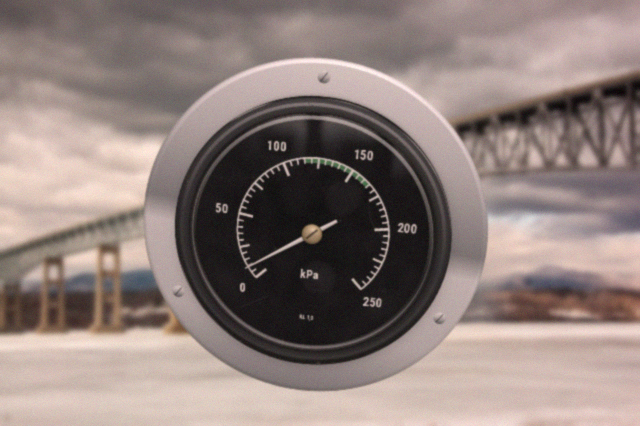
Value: 10 kPa
